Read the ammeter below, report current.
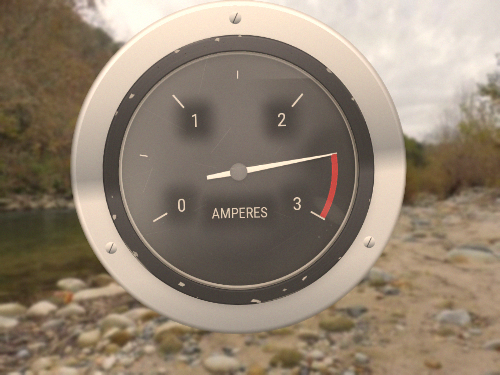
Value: 2.5 A
